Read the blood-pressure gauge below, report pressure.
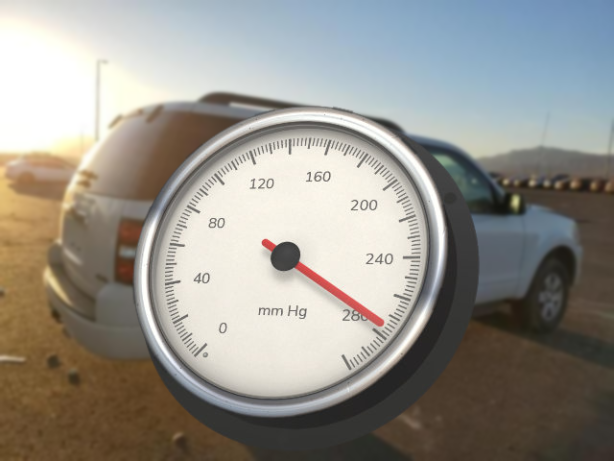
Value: 276 mmHg
